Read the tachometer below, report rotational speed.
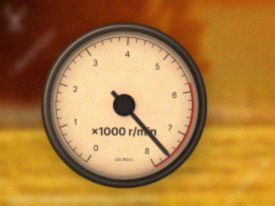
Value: 7600 rpm
